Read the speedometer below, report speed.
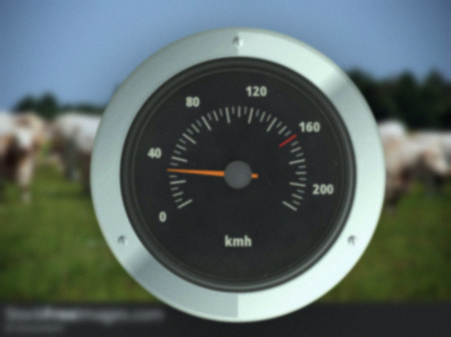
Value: 30 km/h
